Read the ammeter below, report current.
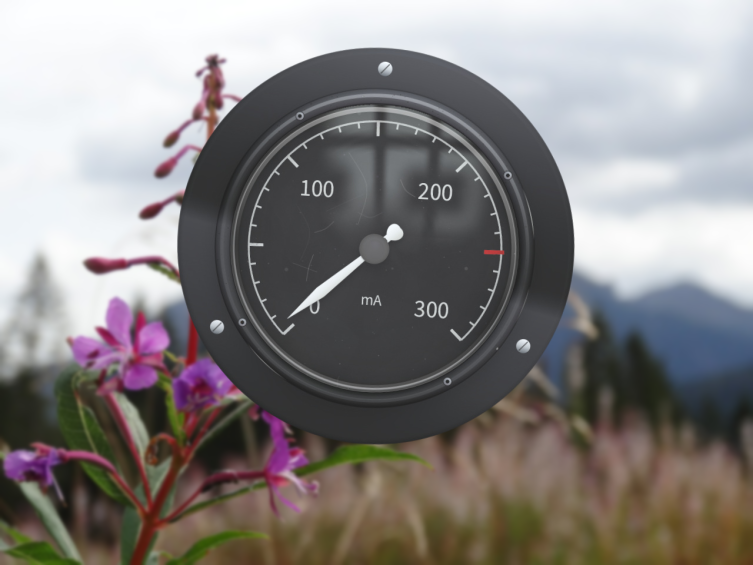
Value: 5 mA
